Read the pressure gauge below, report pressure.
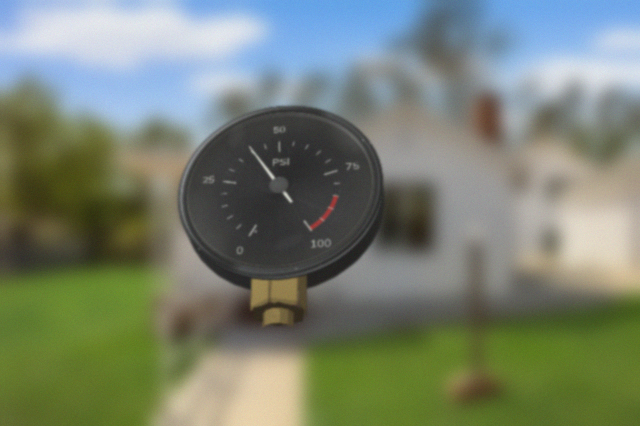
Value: 40 psi
